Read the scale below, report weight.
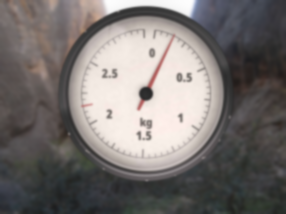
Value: 0.15 kg
